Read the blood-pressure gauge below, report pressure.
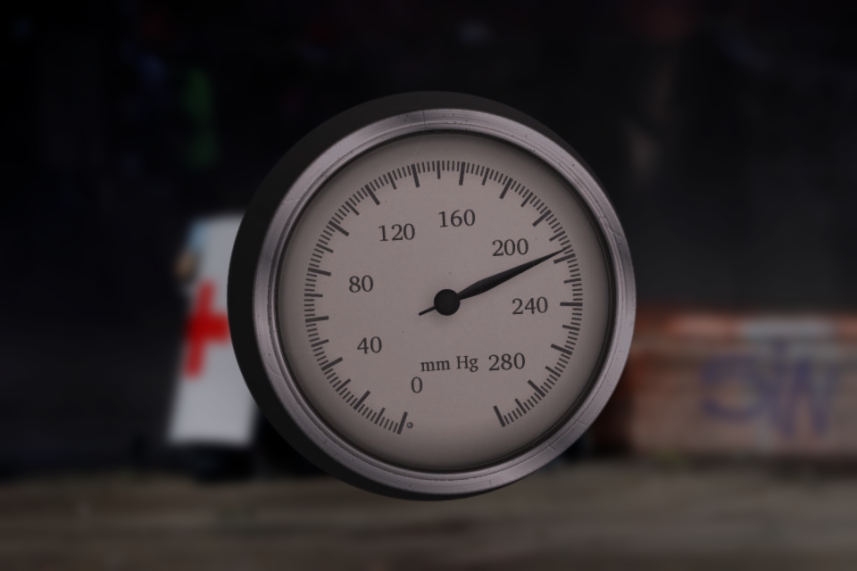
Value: 216 mmHg
